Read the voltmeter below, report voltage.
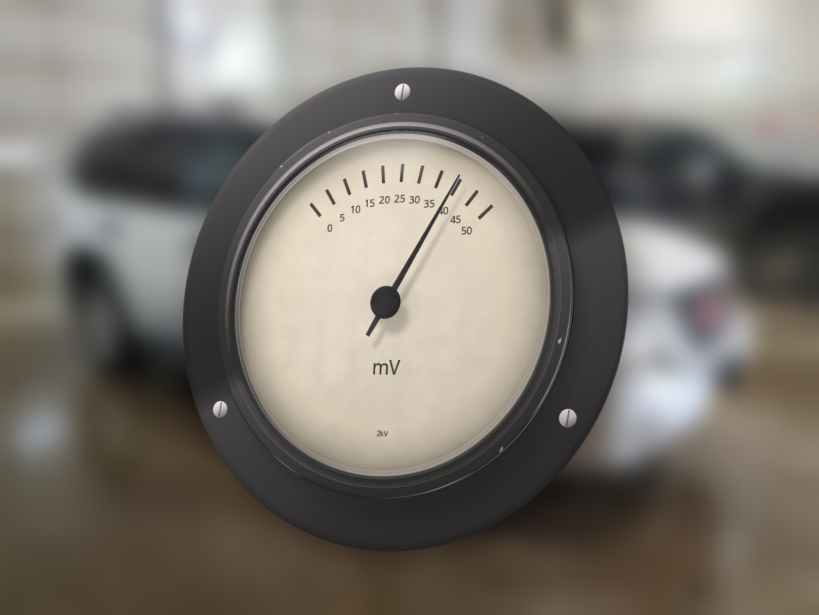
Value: 40 mV
